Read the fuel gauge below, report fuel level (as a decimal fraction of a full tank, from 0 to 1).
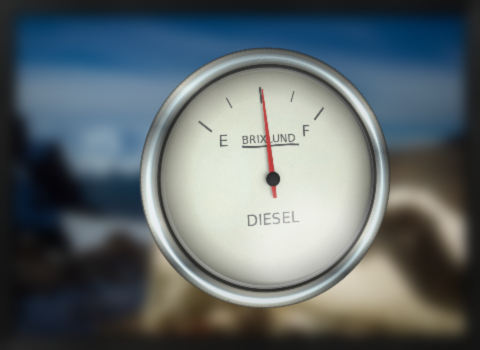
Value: 0.5
